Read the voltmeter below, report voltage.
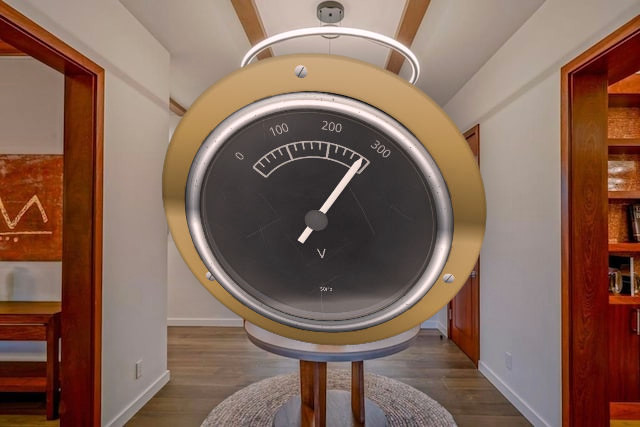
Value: 280 V
